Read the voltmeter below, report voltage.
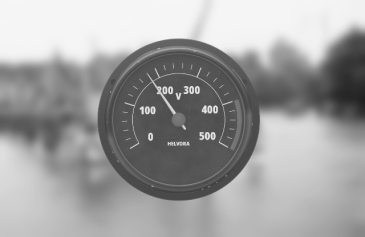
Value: 180 V
